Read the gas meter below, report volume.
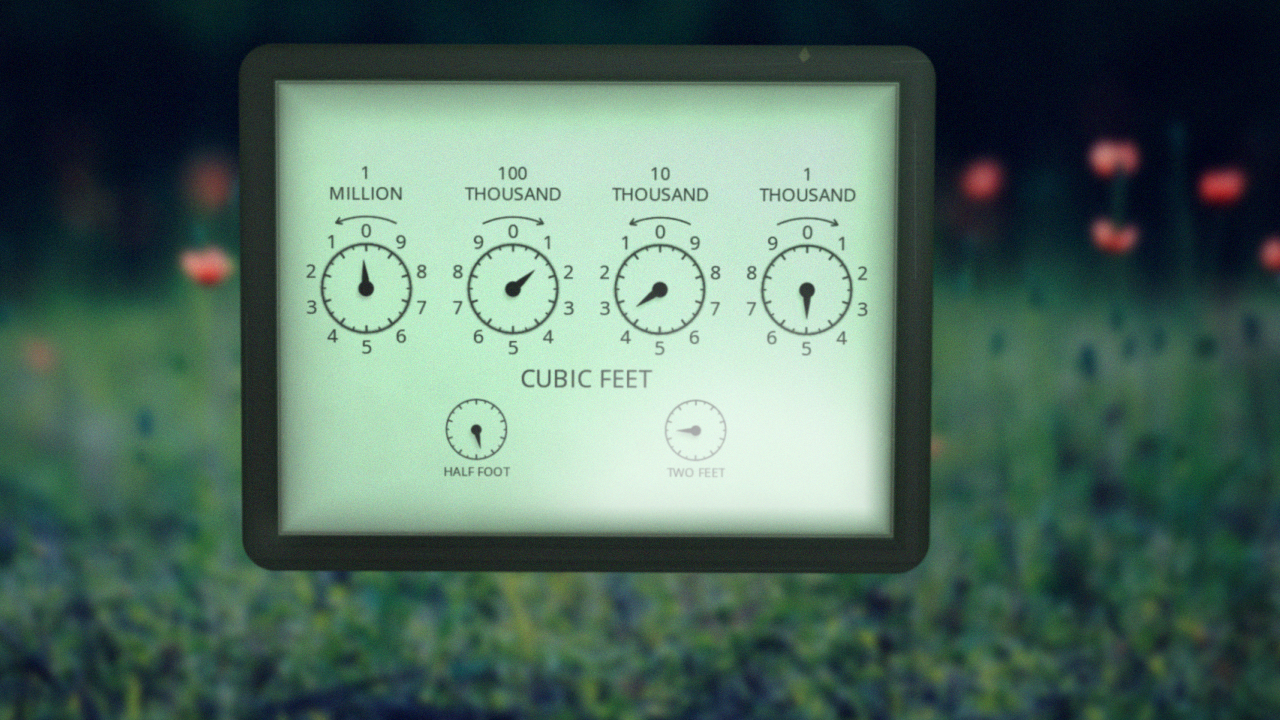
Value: 13500 ft³
